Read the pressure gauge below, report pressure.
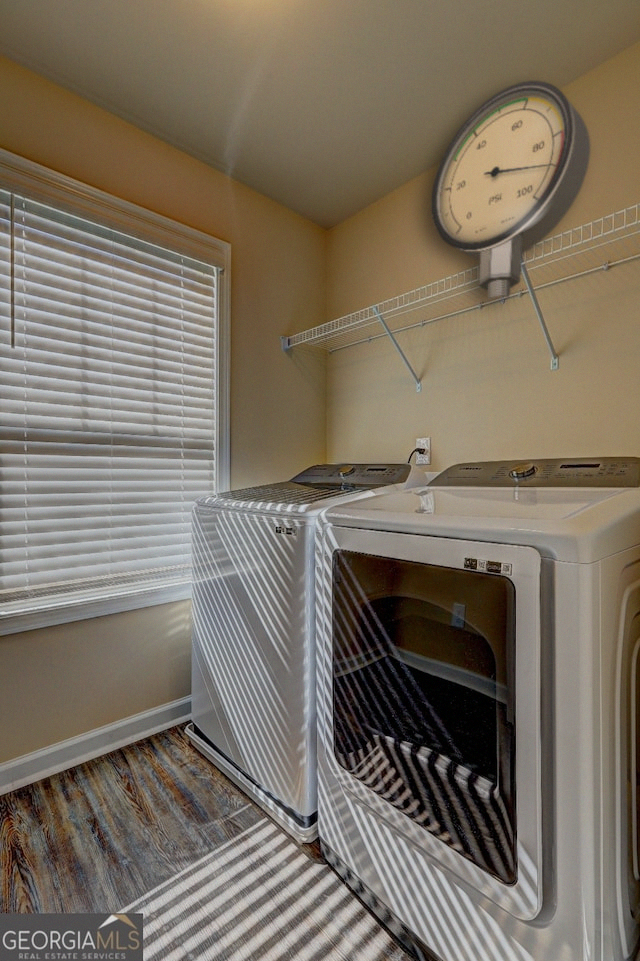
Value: 90 psi
